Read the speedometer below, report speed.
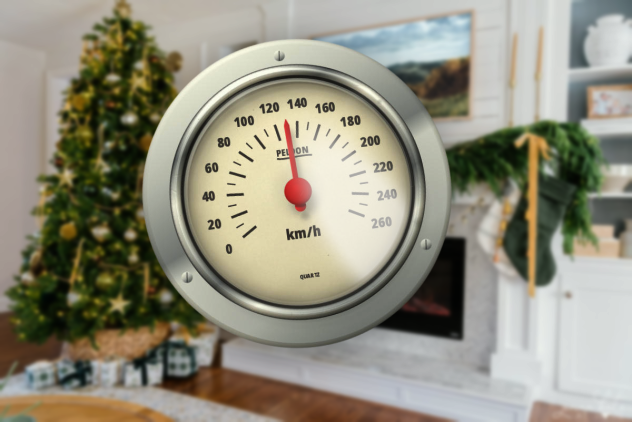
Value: 130 km/h
